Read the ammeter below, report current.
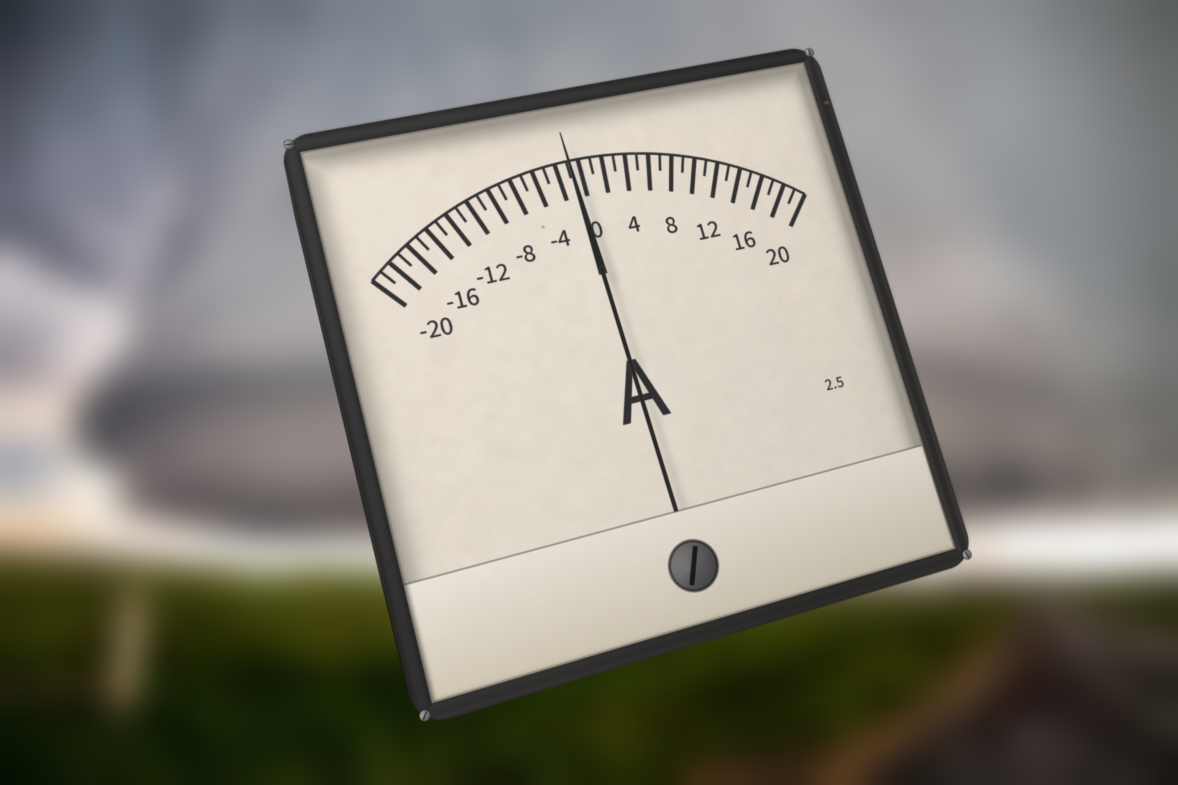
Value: -1 A
